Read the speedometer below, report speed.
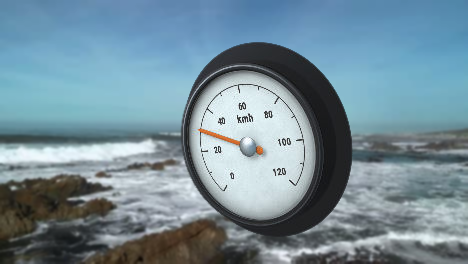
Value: 30 km/h
